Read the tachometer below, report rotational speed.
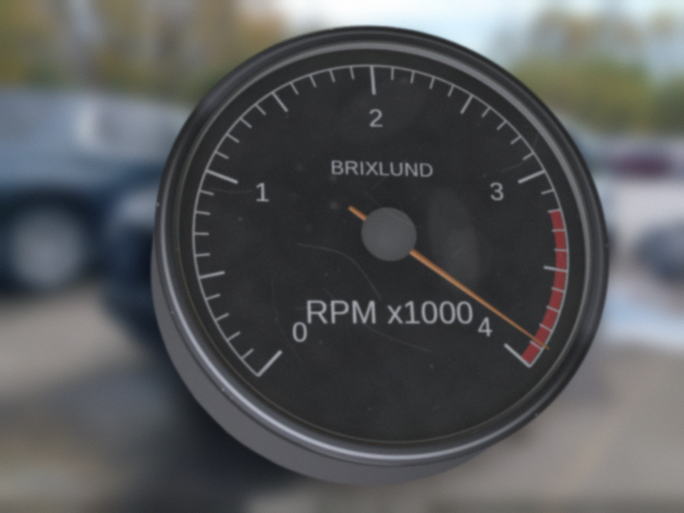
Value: 3900 rpm
